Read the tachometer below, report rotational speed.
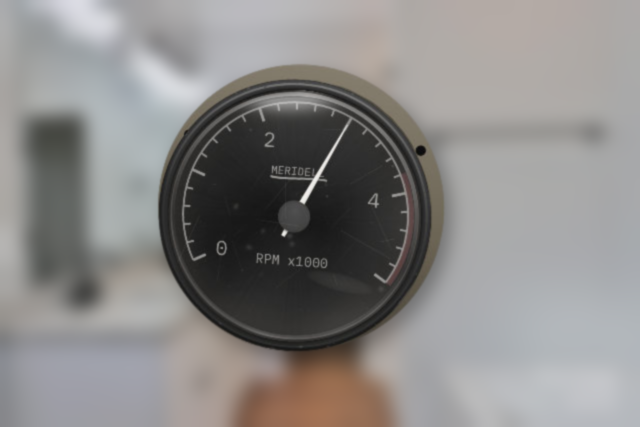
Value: 3000 rpm
